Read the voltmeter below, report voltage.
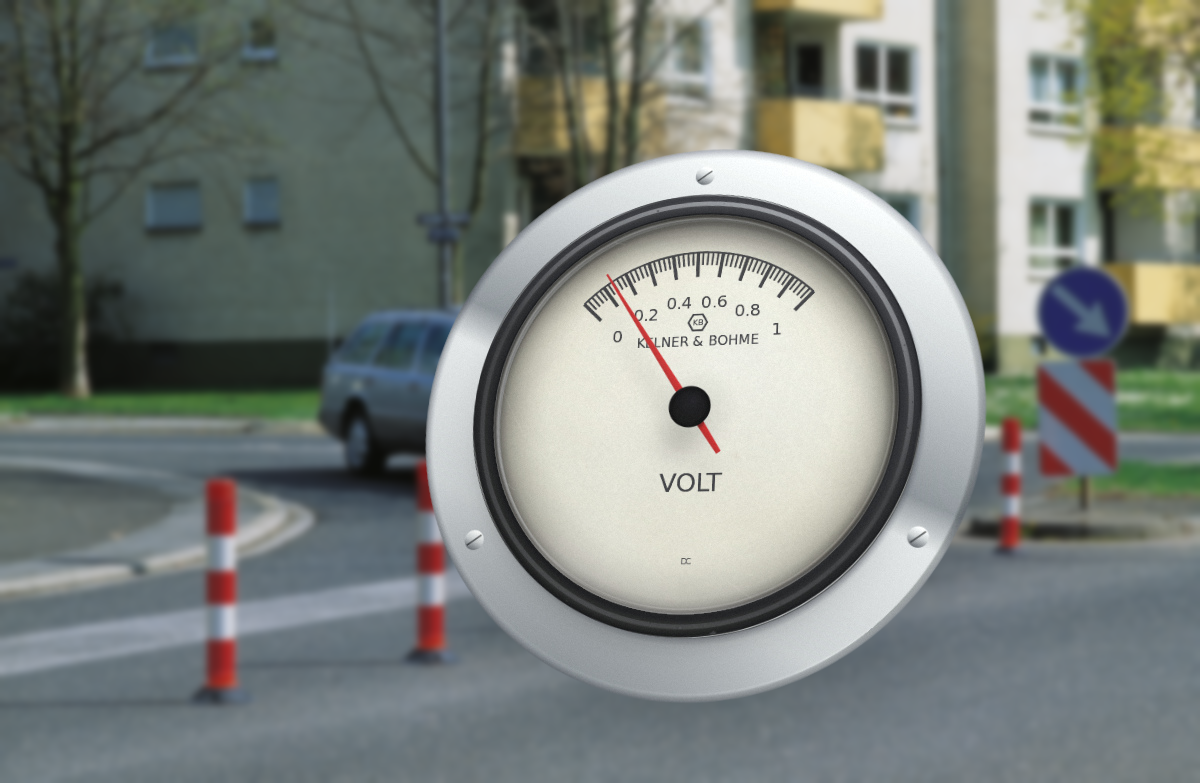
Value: 0.14 V
